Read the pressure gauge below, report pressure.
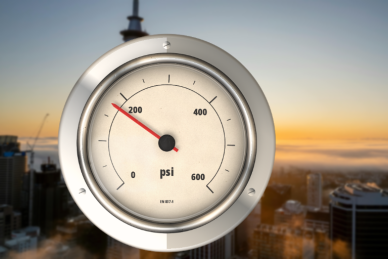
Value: 175 psi
